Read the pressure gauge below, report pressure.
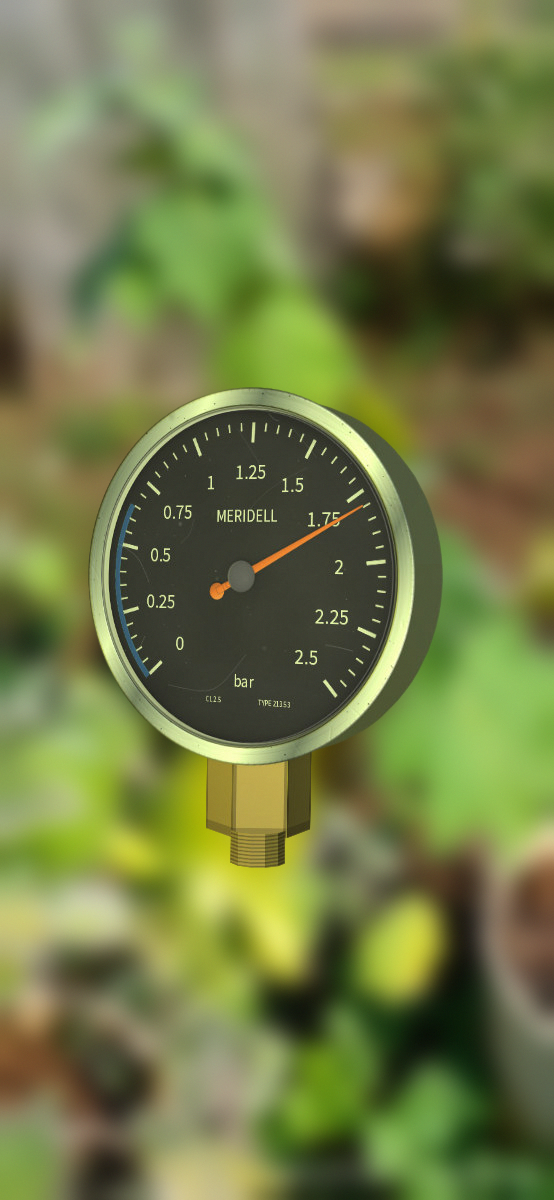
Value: 1.8 bar
